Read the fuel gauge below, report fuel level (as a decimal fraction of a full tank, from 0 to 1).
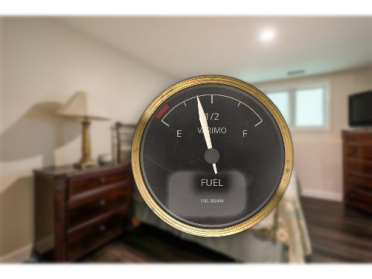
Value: 0.375
